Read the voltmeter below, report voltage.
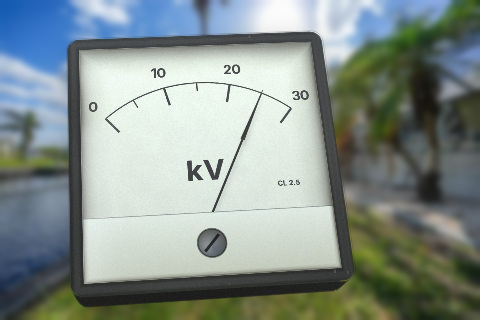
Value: 25 kV
